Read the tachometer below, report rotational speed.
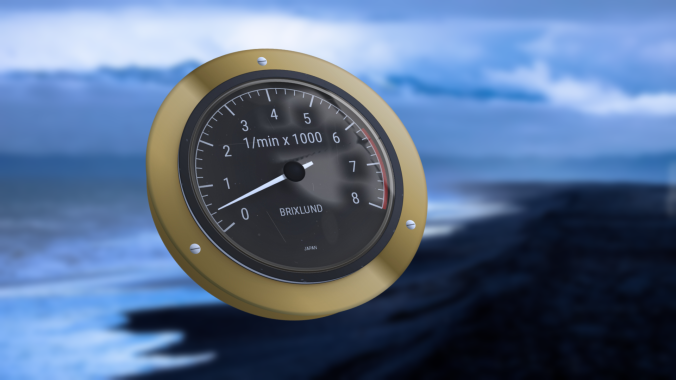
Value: 400 rpm
